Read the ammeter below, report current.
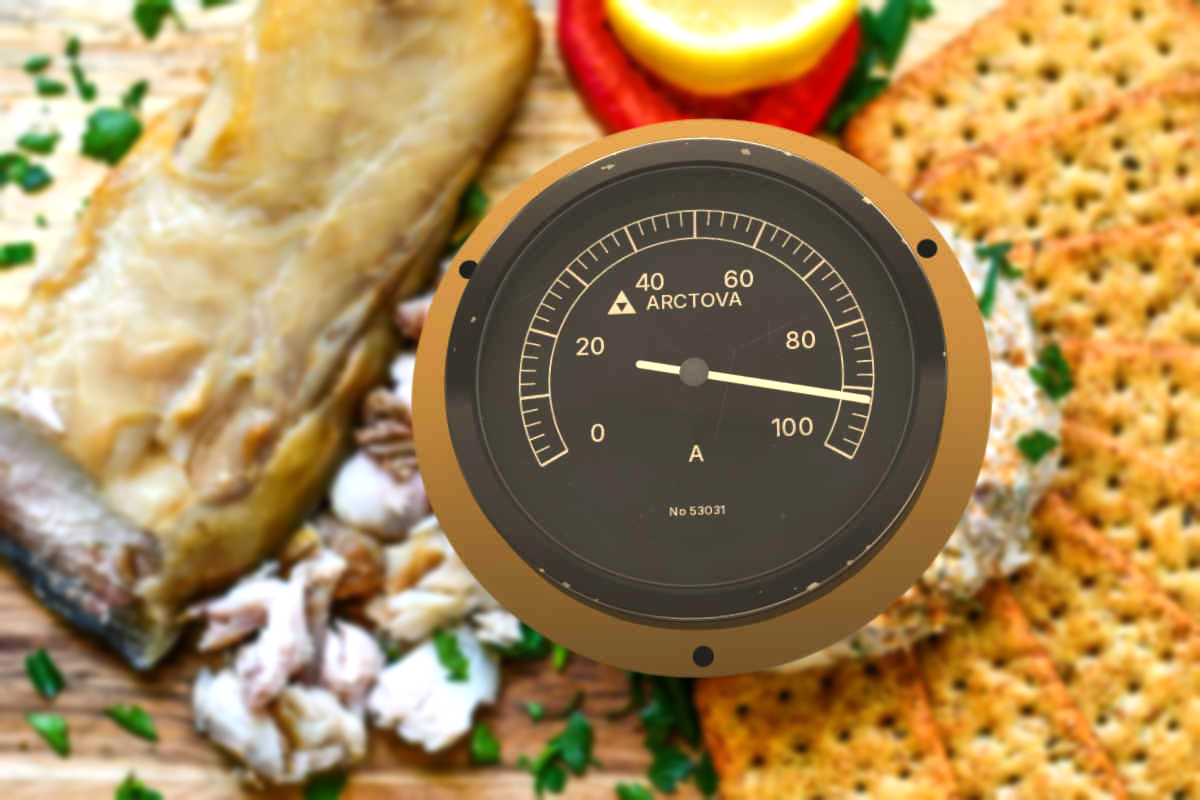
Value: 92 A
